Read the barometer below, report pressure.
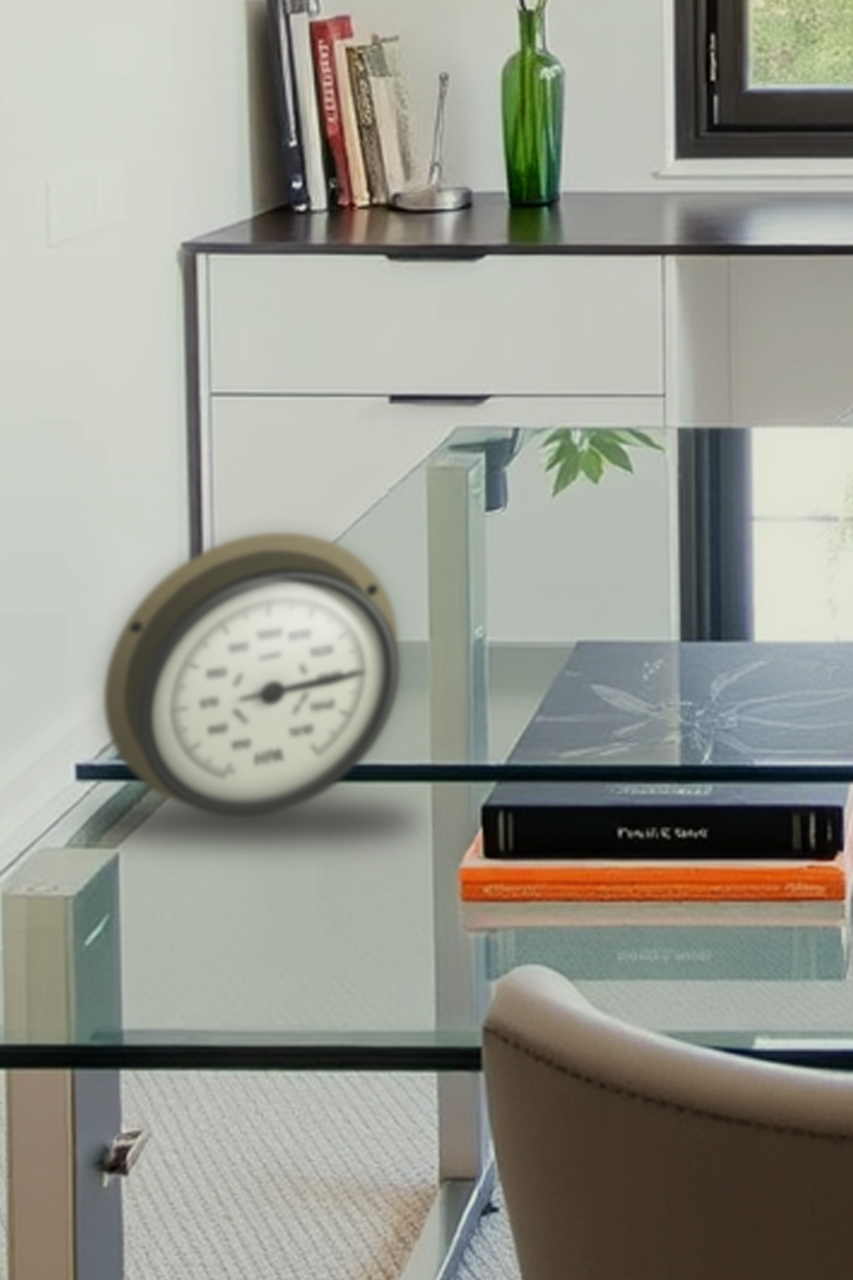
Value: 1030 hPa
